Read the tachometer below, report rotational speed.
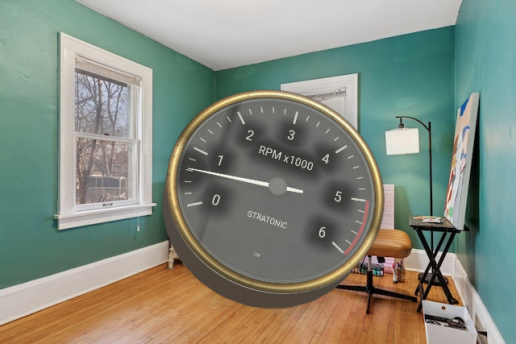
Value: 600 rpm
